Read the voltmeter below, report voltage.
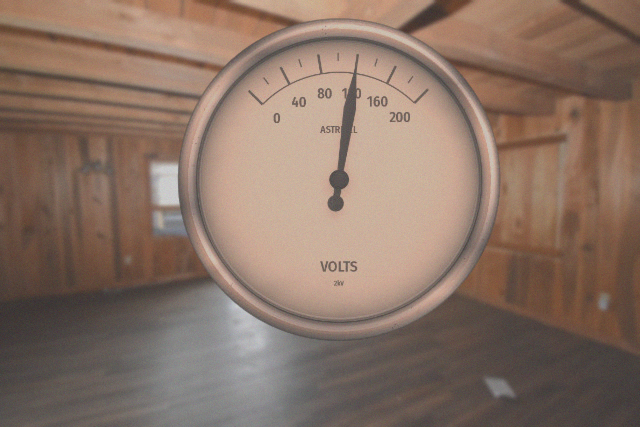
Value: 120 V
